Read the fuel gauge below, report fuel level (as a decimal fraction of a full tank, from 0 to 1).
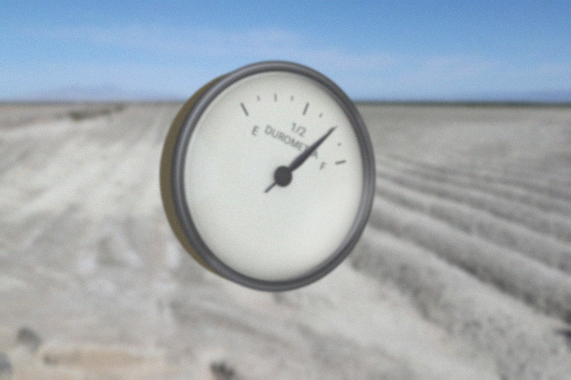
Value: 0.75
